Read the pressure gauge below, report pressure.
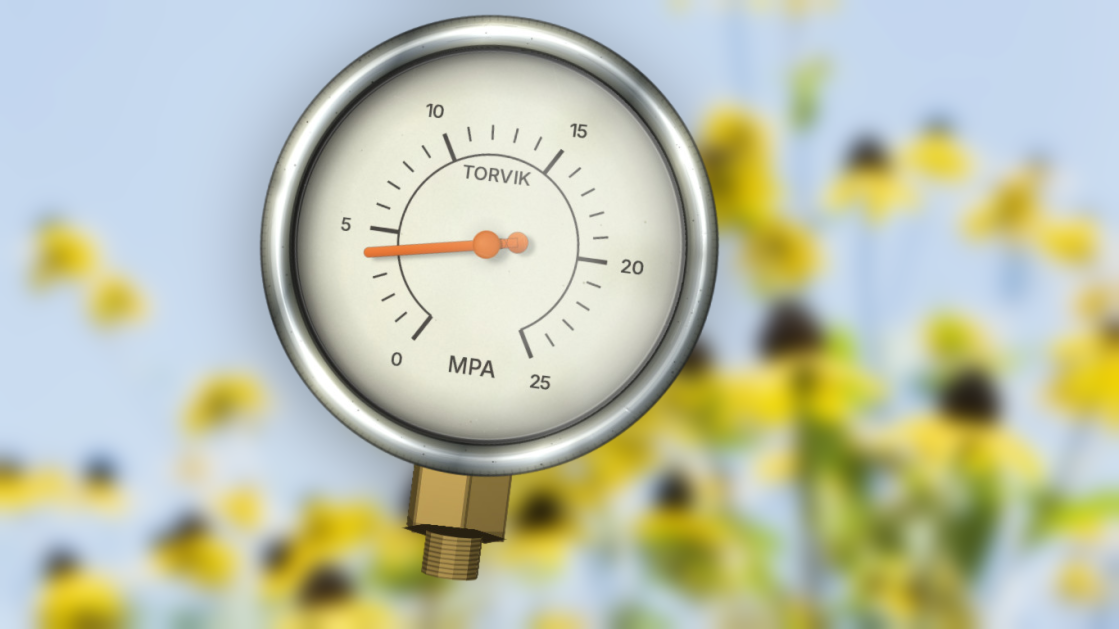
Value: 4 MPa
